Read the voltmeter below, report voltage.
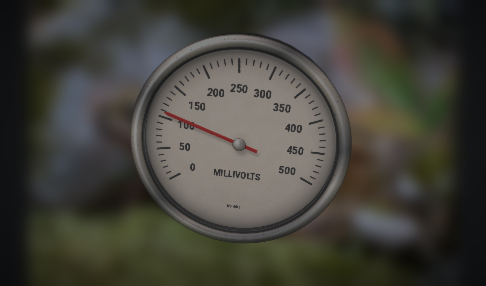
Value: 110 mV
